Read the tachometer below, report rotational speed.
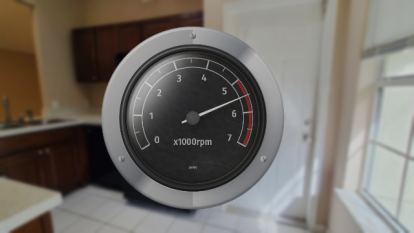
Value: 5500 rpm
